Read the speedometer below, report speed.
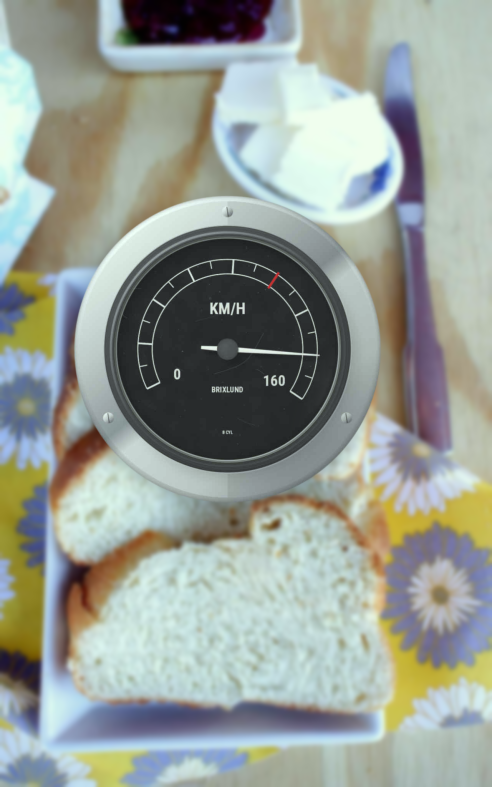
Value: 140 km/h
